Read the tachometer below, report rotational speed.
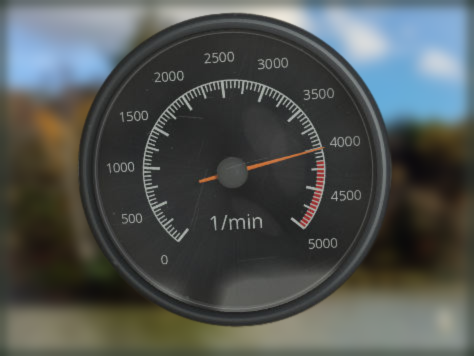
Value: 4000 rpm
